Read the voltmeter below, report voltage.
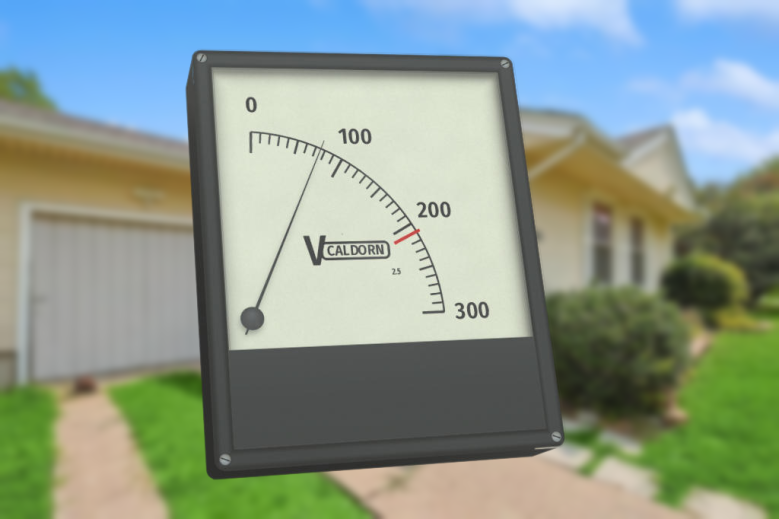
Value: 75 V
